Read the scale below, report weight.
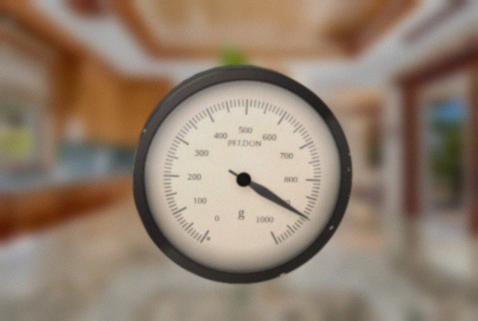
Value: 900 g
